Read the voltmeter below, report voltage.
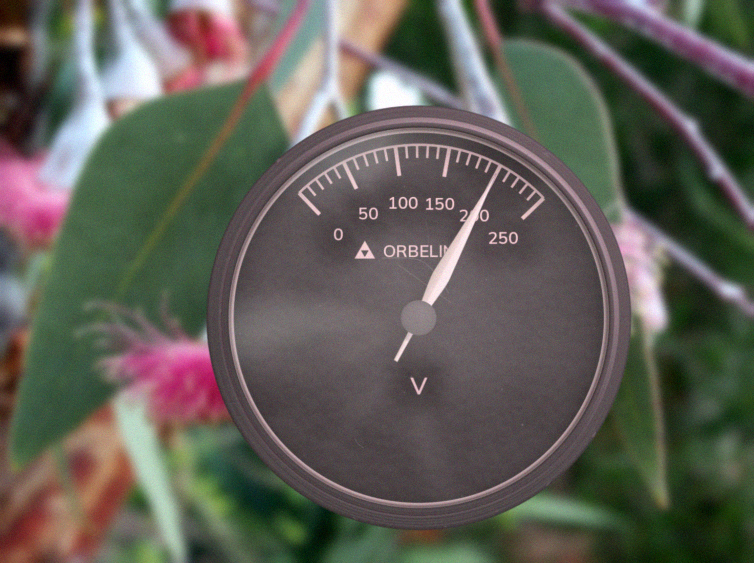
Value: 200 V
